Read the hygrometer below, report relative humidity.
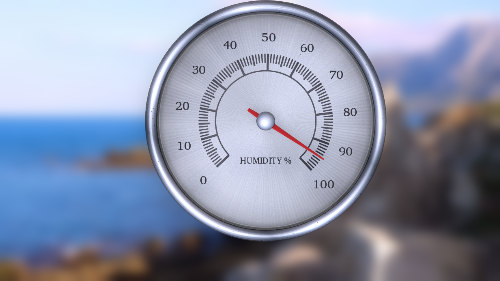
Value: 95 %
